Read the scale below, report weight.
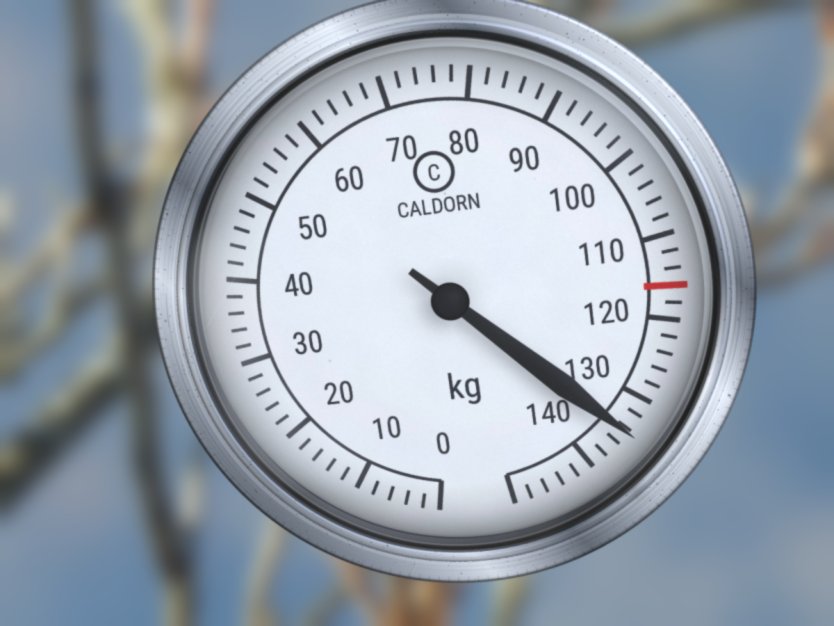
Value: 134 kg
